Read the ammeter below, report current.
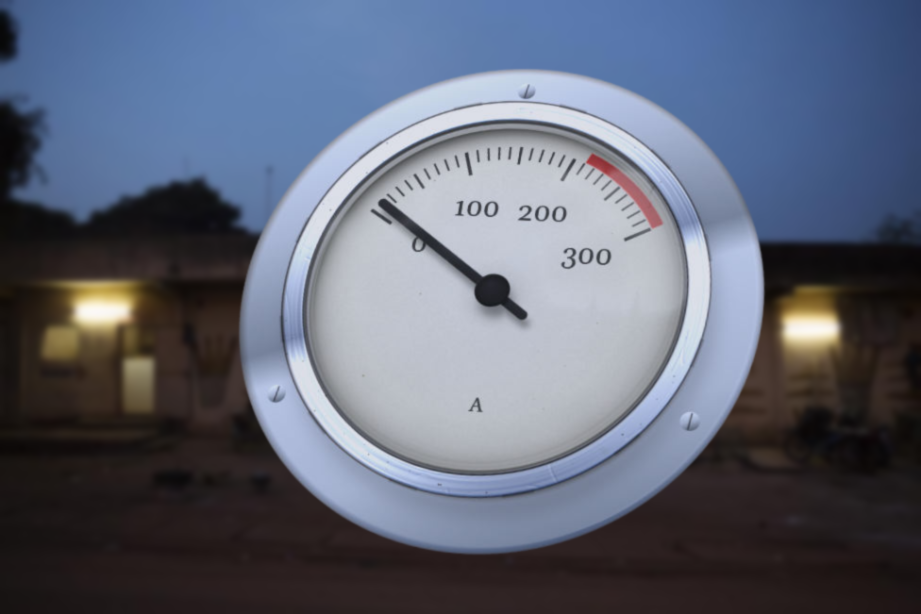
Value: 10 A
